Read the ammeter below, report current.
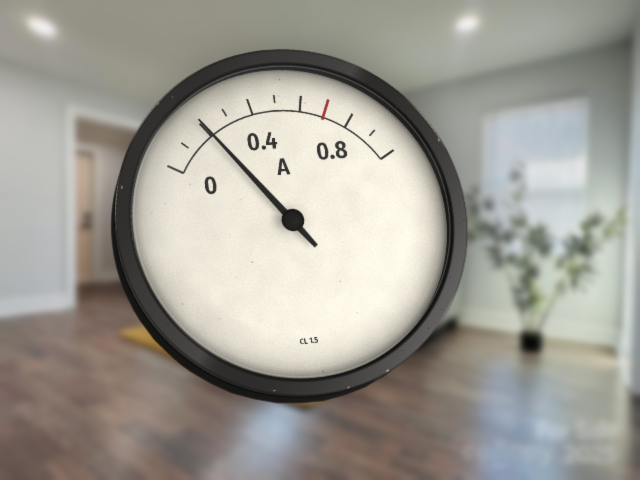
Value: 0.2 A
